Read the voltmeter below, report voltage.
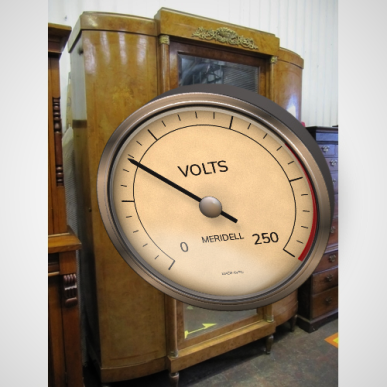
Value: 80 V
